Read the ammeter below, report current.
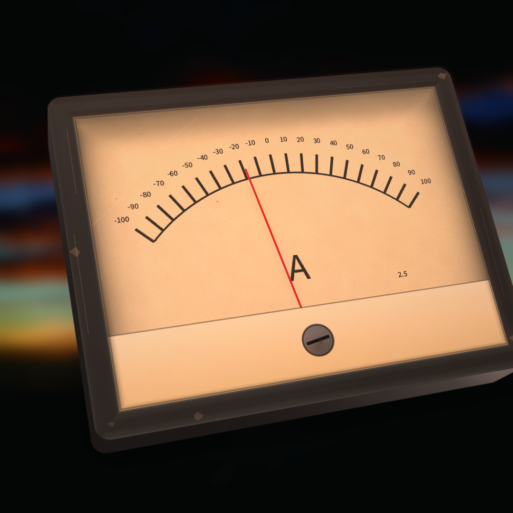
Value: -20 A
